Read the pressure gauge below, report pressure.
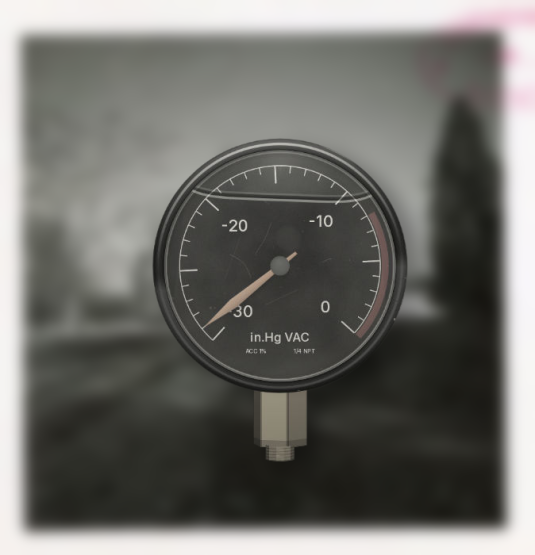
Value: -29 inHg
